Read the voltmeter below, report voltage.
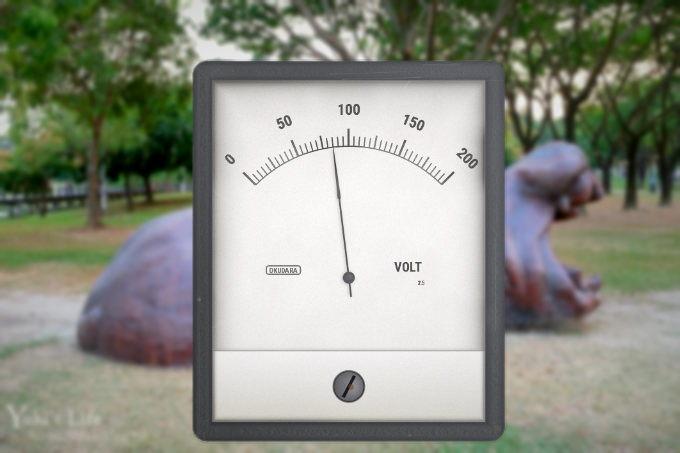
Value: 85 V
